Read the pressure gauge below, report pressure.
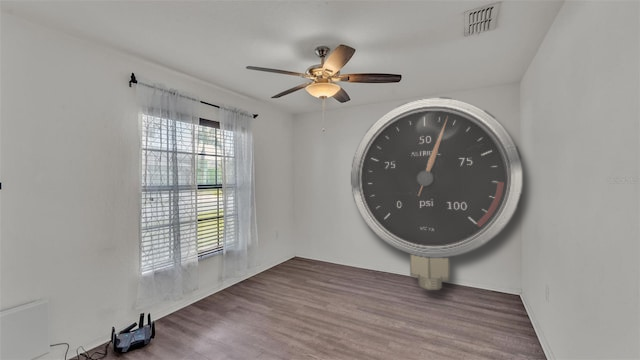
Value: 57.5 psi
